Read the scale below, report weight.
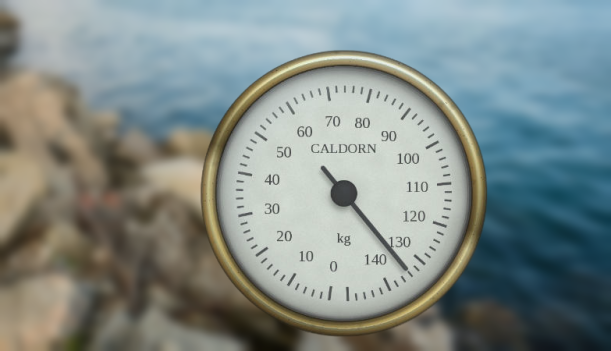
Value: 134 kg
